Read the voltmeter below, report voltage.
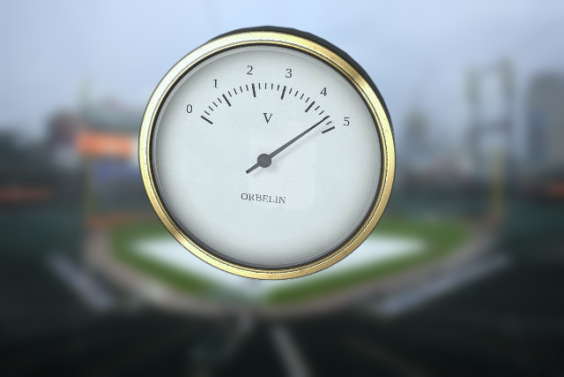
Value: 4.6 V
